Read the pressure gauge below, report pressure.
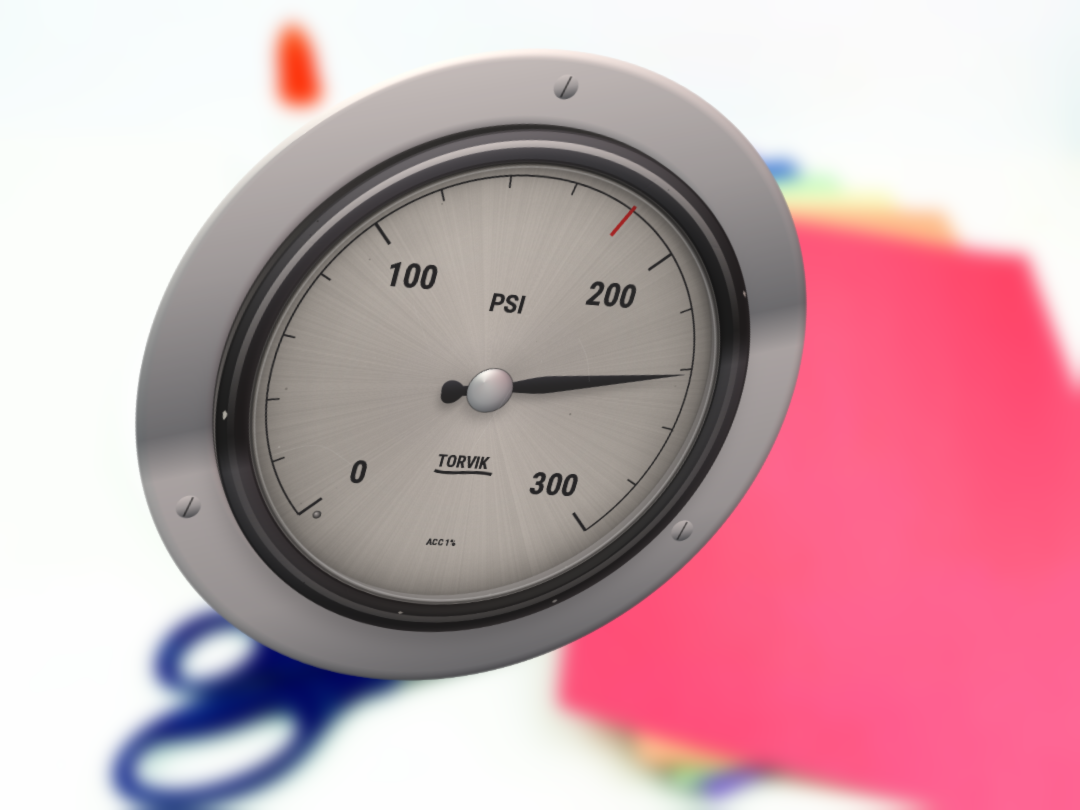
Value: 240 psi
